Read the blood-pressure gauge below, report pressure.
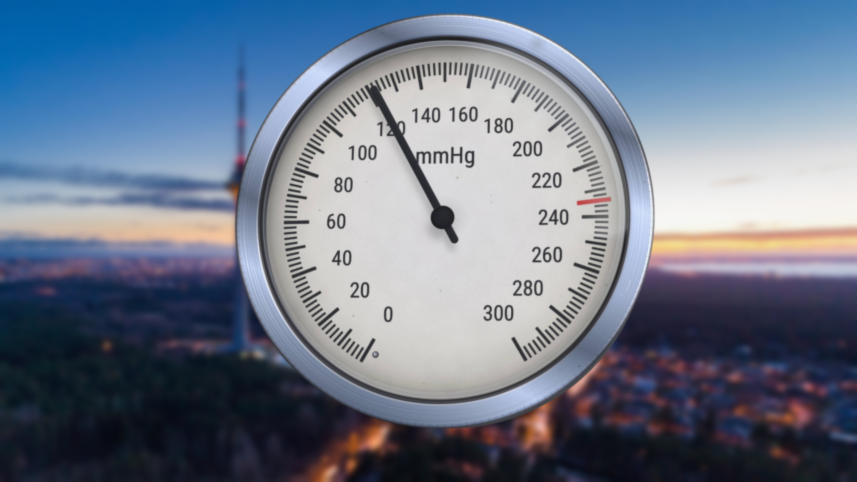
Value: 122 mmHg
